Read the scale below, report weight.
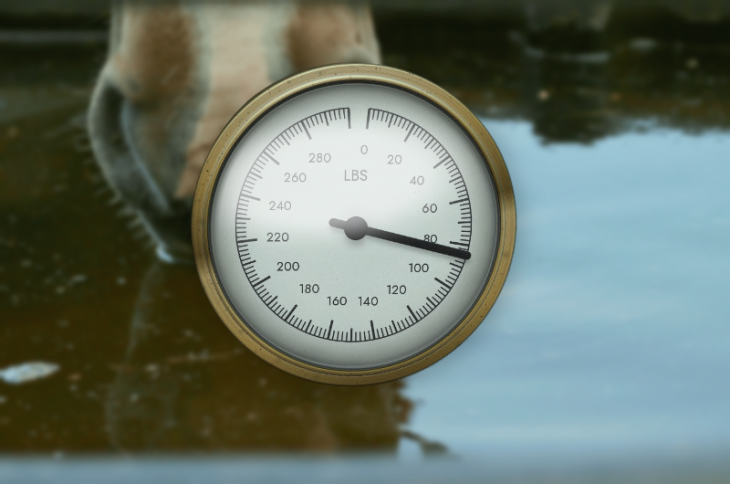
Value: 84 lb
